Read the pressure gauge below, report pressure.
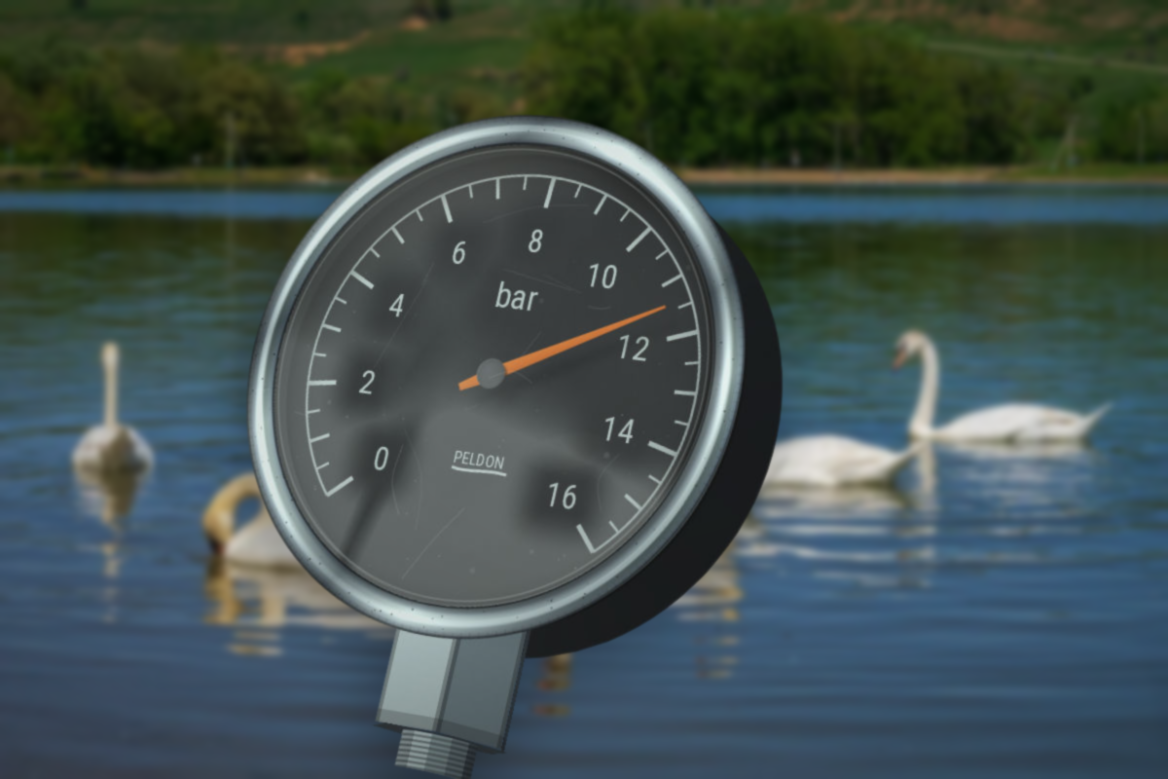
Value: 11.5 bar
